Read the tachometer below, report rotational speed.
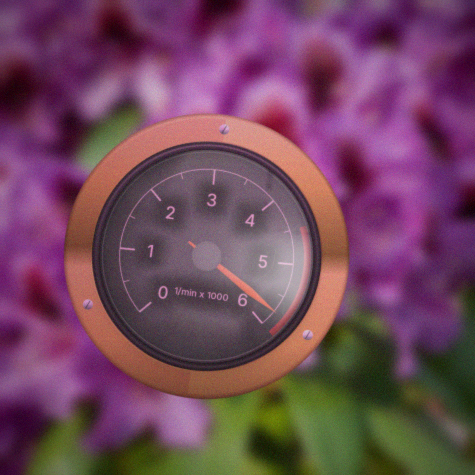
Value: 5750 rpm
